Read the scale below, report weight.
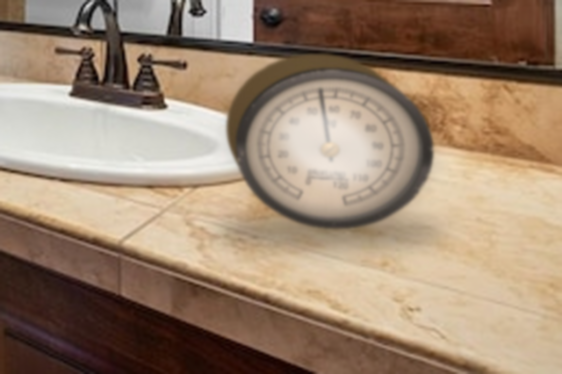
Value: 55 kg
